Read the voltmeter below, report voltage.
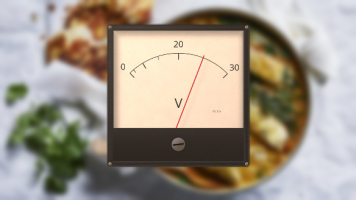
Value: 25 V
